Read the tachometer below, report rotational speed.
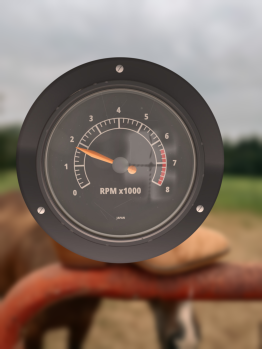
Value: 1800 rpm
